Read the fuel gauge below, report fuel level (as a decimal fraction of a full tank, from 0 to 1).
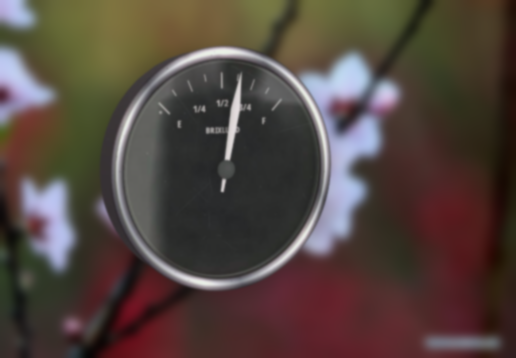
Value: 0.625
